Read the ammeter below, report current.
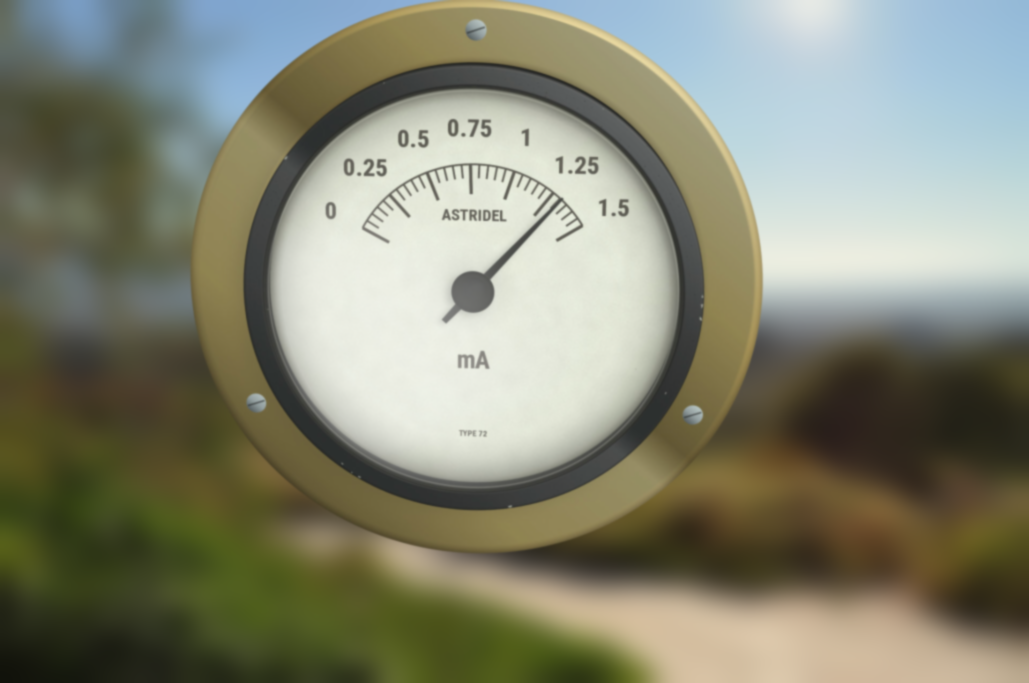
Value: 1.3 mA
